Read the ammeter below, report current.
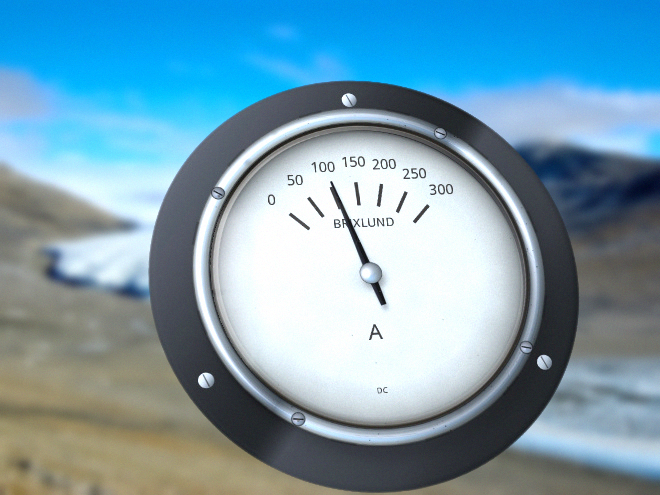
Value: 100 A
